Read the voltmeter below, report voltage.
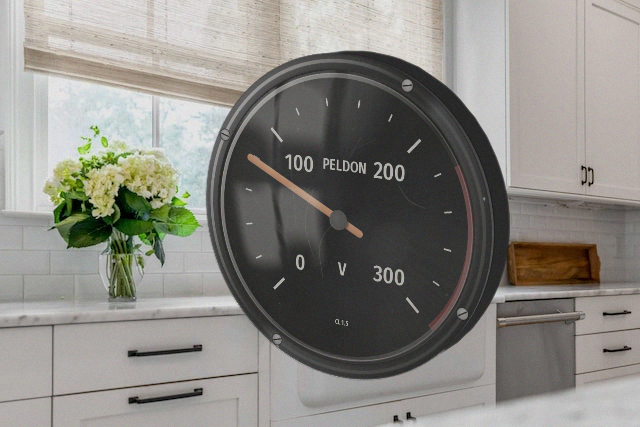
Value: 80 V
